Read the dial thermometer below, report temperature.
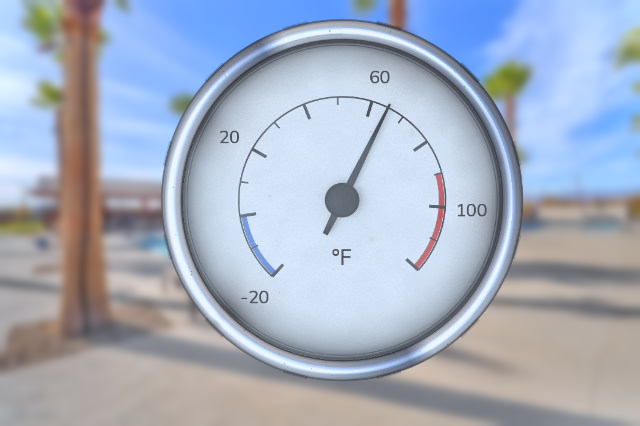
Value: 65 °F
